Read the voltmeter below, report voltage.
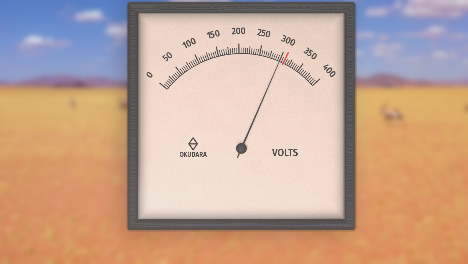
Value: 300 V
